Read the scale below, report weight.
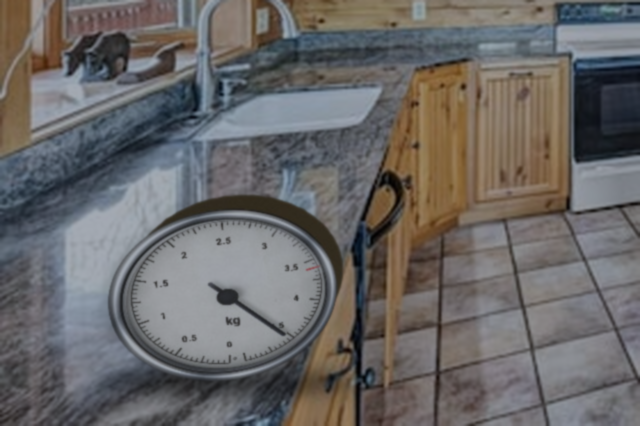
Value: 4.5 kg
